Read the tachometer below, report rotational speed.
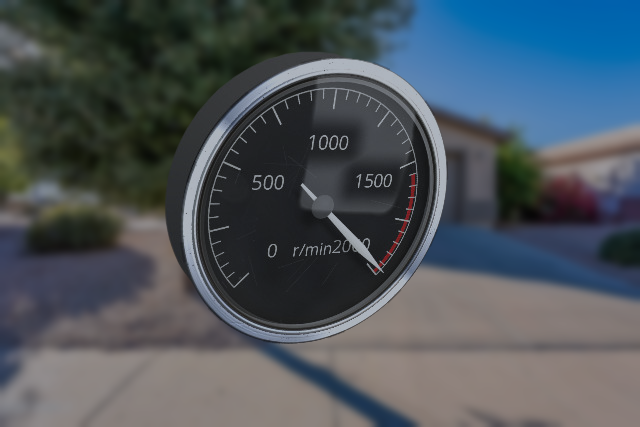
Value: 1975 rpm
